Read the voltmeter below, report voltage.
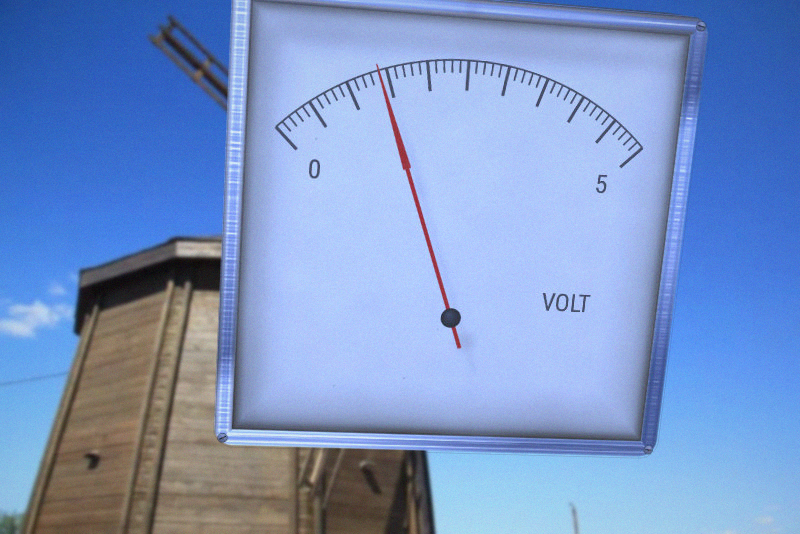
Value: 1.4 V
